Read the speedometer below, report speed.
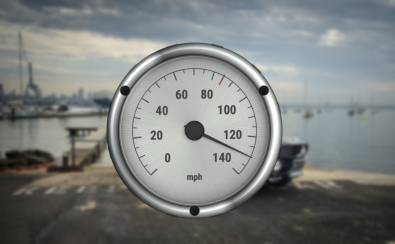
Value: 130 mph
